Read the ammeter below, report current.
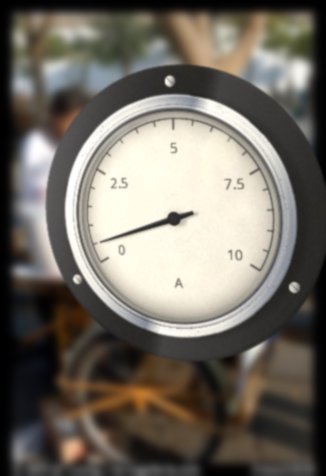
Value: 0.5 A
